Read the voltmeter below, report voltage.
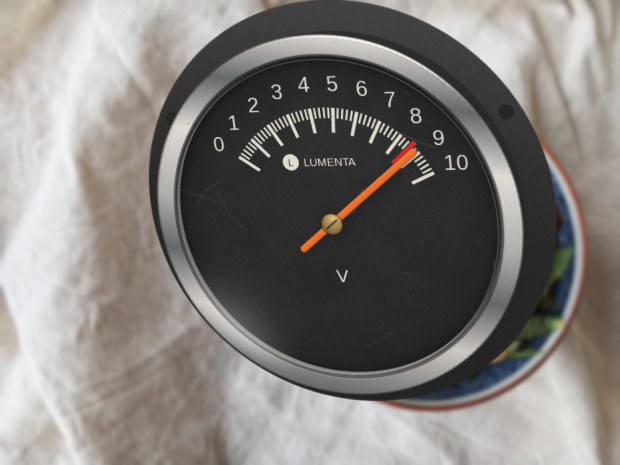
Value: 8.8 V
